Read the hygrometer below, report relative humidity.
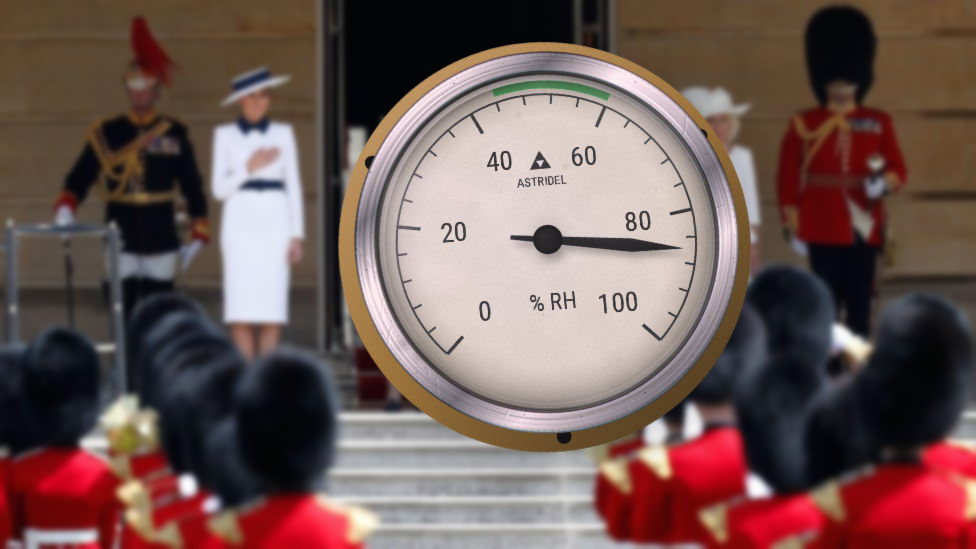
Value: 86 %
